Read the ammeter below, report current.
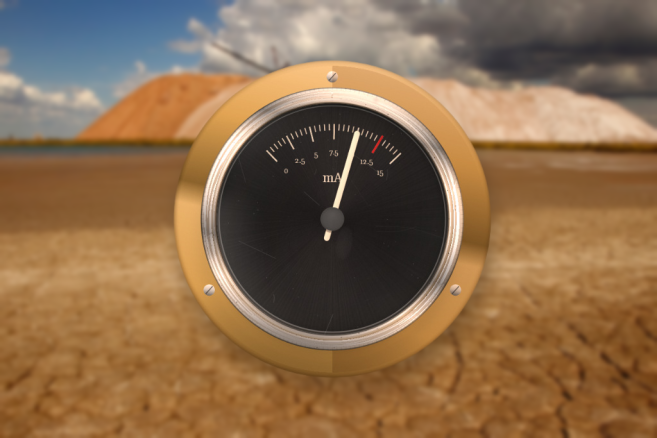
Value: 10 mA
